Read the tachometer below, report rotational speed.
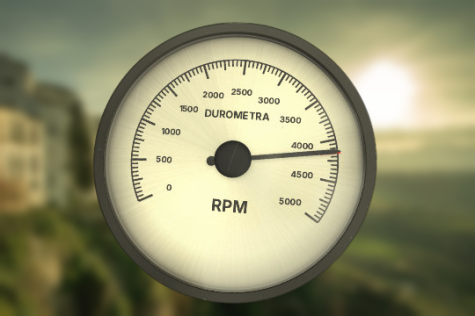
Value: 4150 rpm
